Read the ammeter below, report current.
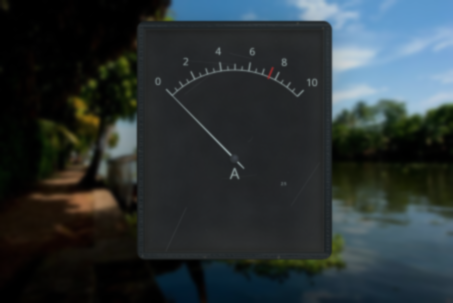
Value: 0 A
